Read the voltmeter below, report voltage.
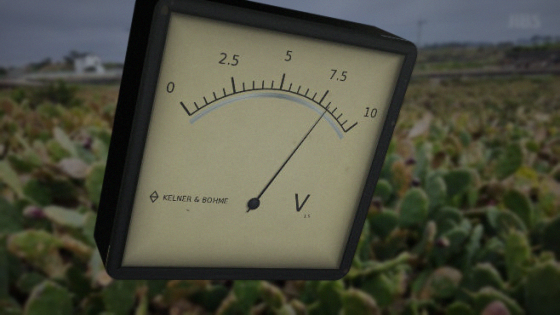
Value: 8 V
